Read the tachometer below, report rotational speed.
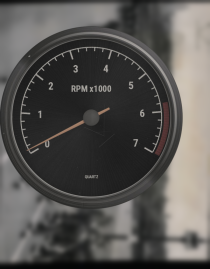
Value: 100 rpm
